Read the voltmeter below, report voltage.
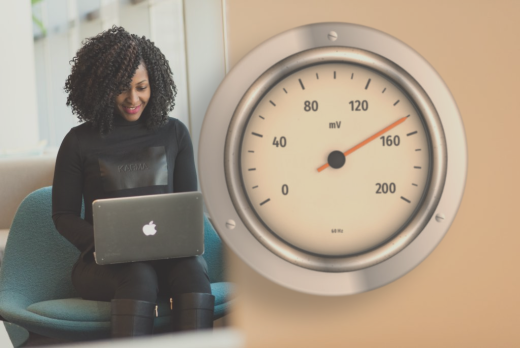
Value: 150 mV
